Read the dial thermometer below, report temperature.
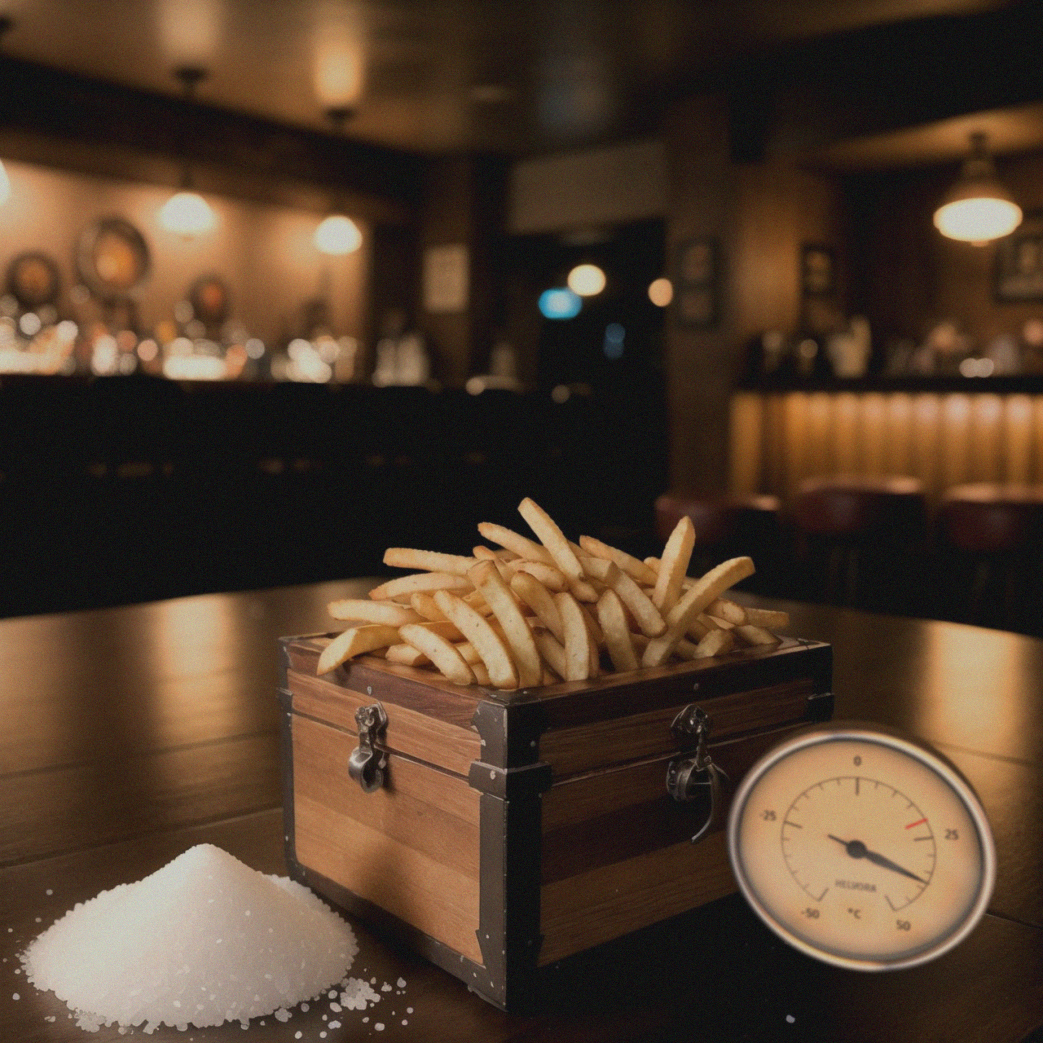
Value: 37.5 °C
